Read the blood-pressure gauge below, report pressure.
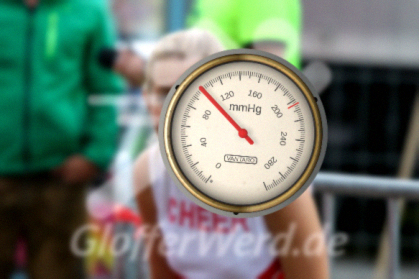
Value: 100 mmHg
